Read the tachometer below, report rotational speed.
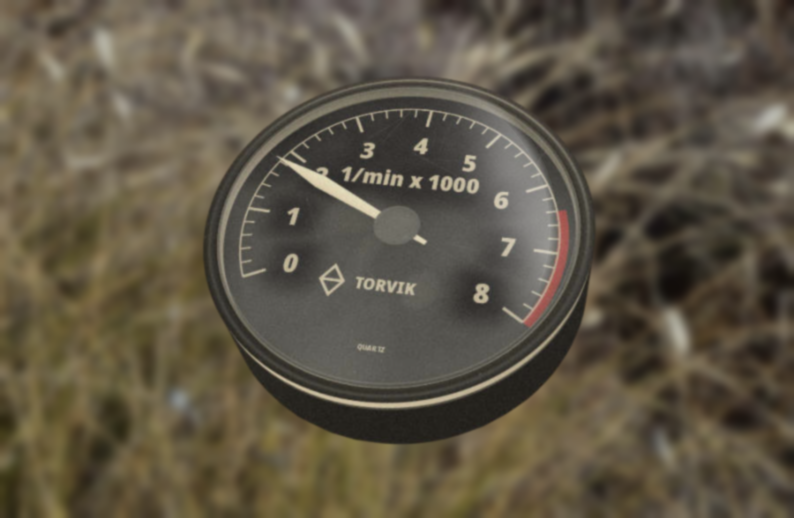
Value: 1800 rpm
